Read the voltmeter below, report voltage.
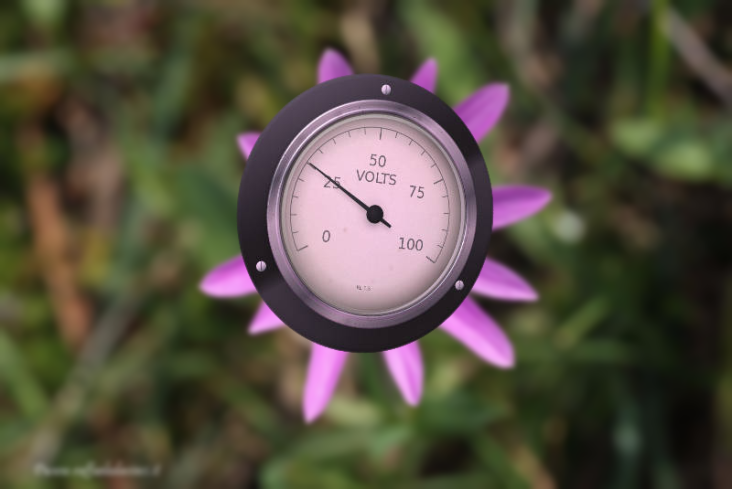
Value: 25 V
